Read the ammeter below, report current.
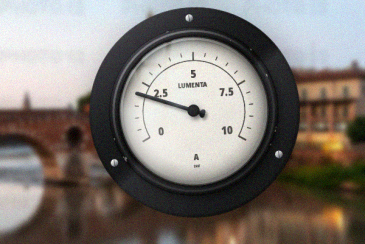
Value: 2 A
